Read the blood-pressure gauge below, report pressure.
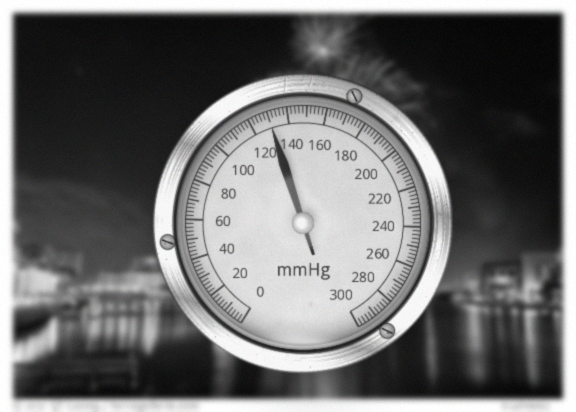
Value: 130 mmHg
